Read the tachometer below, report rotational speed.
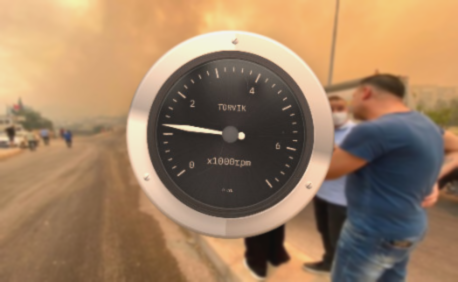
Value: 1200 rpm
